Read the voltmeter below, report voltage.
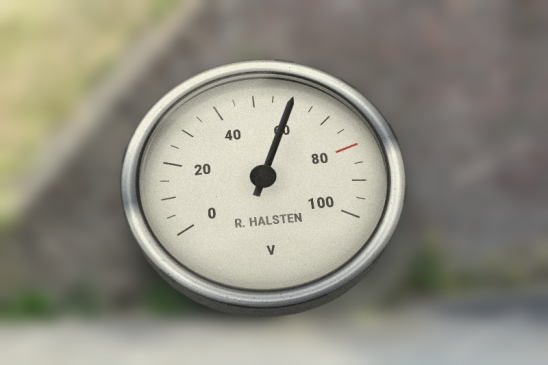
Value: 60 V
